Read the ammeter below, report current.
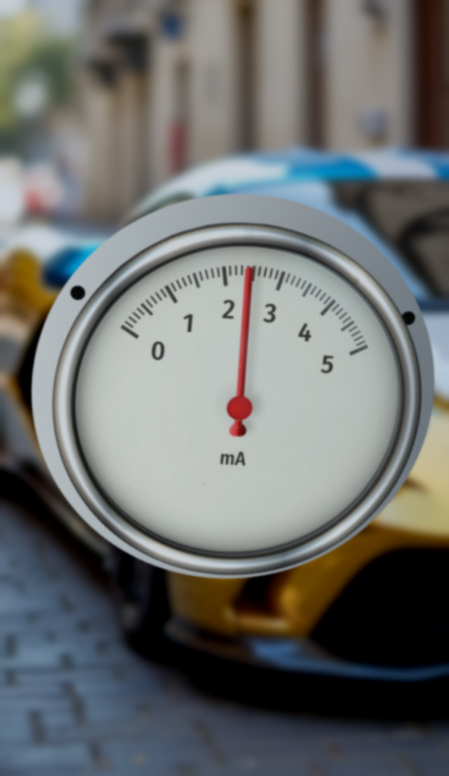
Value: 2.4 mA
